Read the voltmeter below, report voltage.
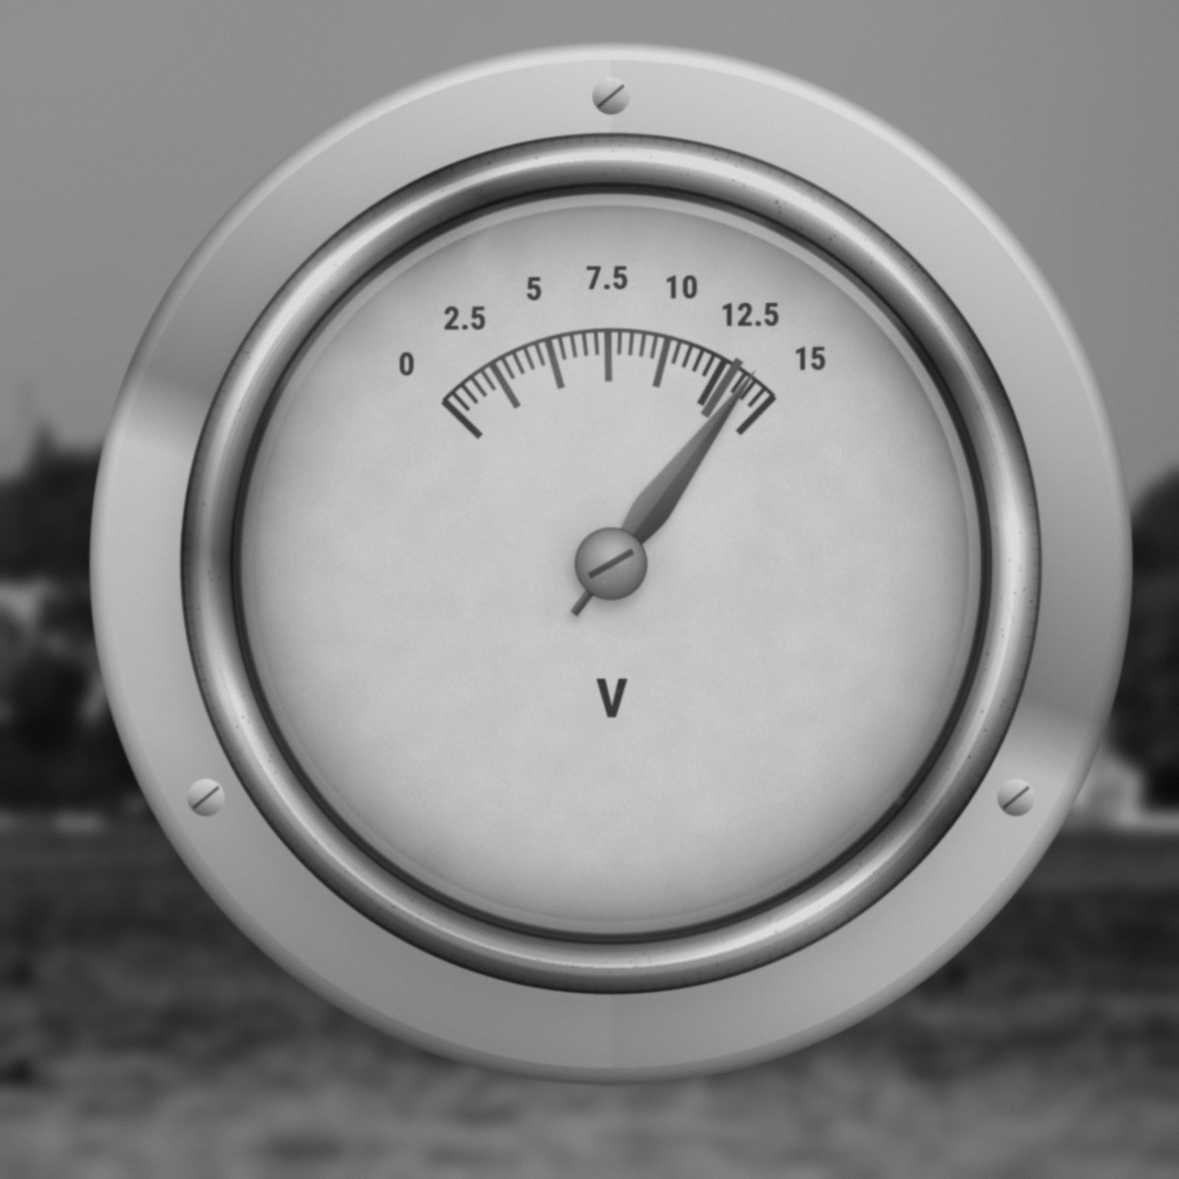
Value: 13.75 V
